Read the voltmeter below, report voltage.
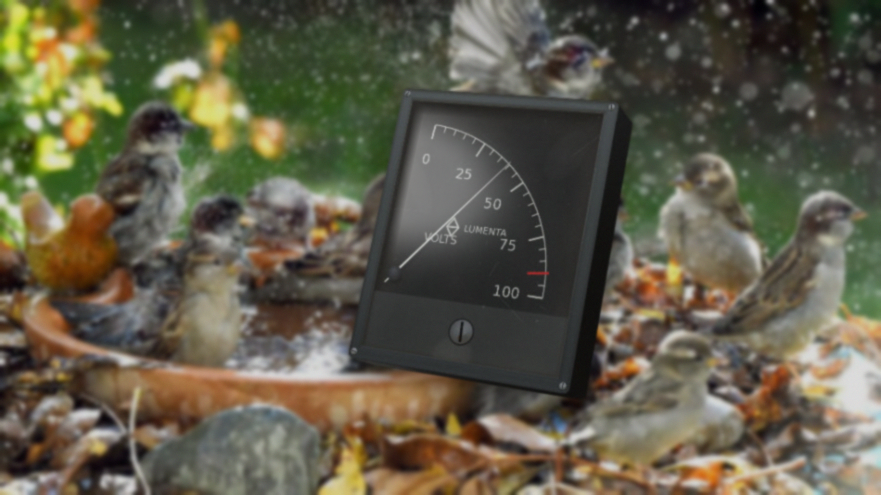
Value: 40 V
